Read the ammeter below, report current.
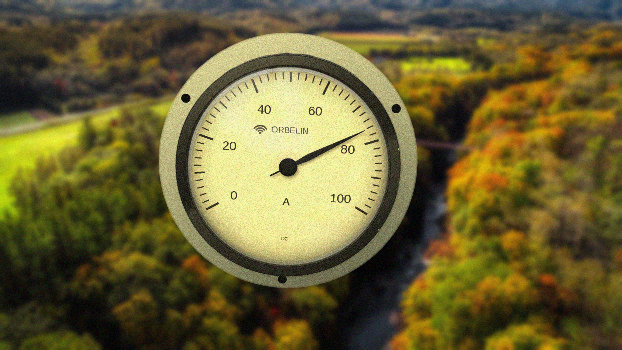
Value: 76 A
